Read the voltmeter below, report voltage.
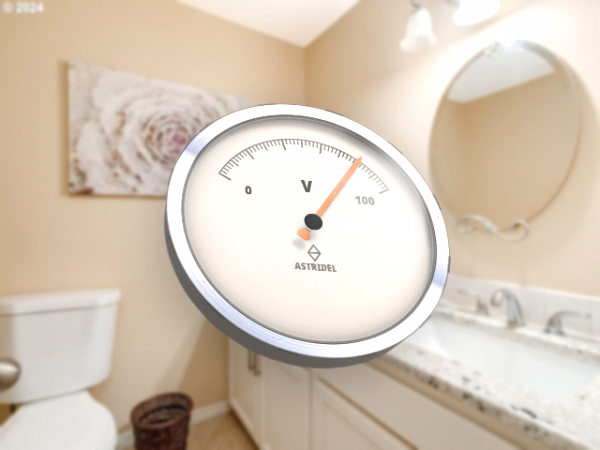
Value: 80 V
